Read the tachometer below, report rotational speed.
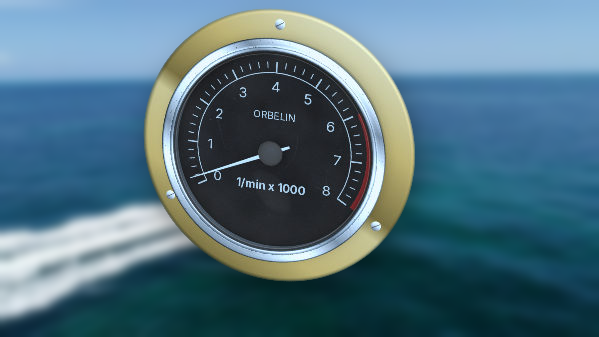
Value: 200 rpm
